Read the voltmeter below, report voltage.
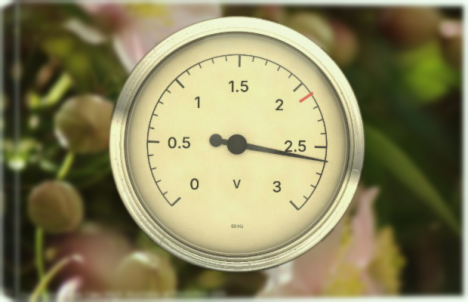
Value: 2.6 V
